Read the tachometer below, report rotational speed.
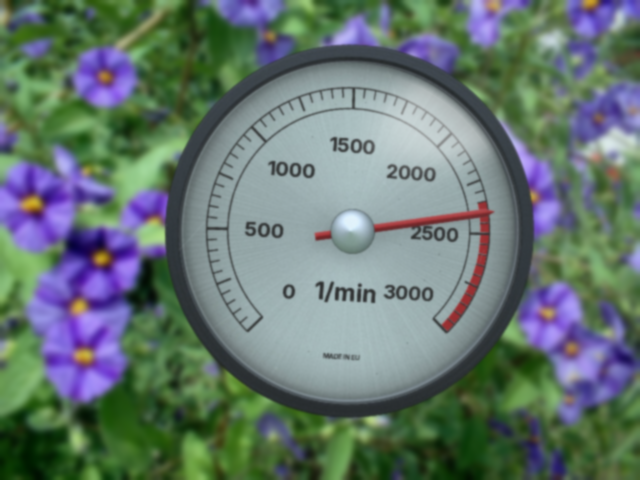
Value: 2400 rpm
